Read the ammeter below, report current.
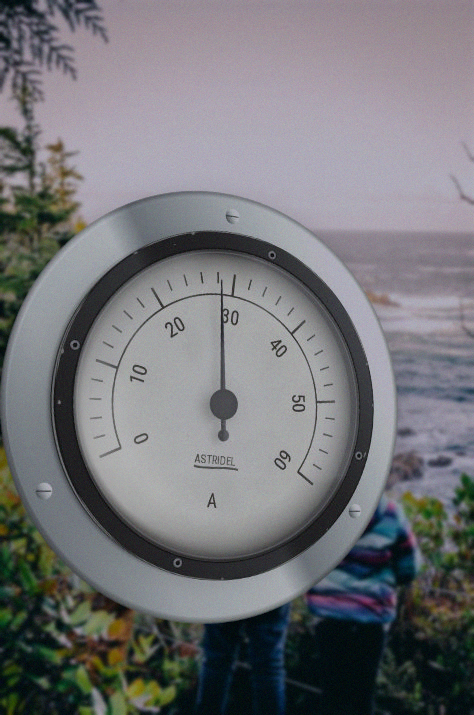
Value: 28 A
